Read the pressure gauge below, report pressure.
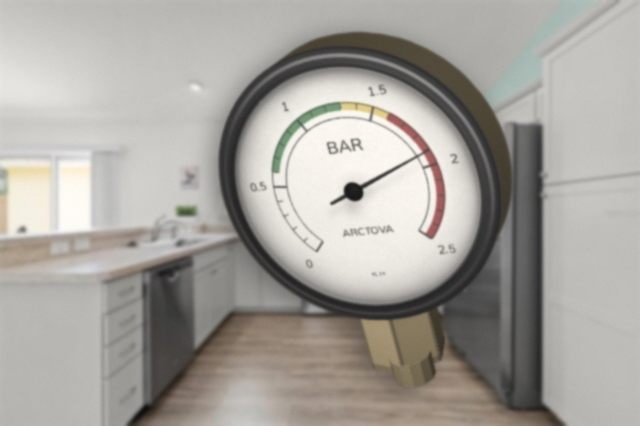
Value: 1.9 bar
